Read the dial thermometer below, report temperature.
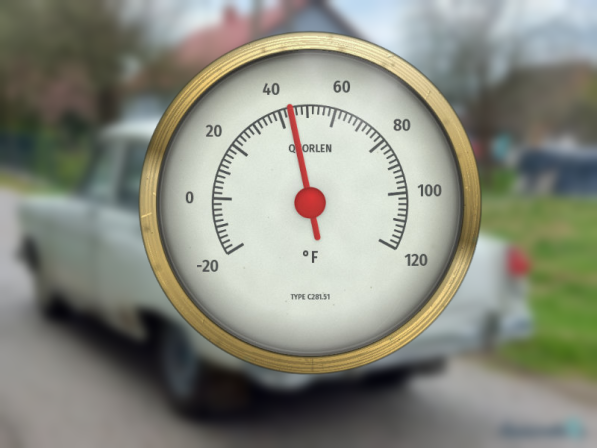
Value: 44 °F
